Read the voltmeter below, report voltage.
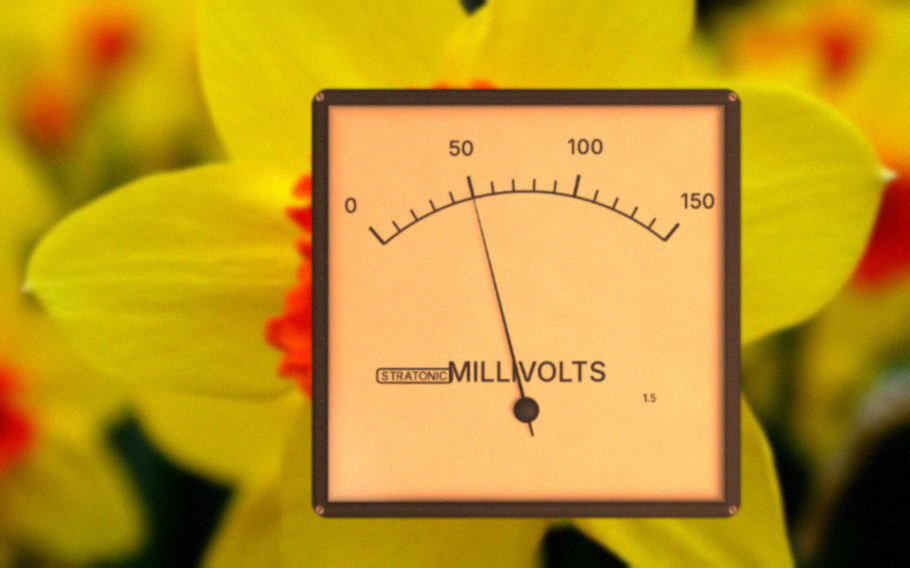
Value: 50 mV
